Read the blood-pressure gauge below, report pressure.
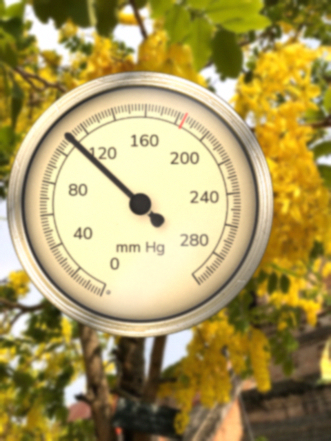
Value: 110 mmHg
